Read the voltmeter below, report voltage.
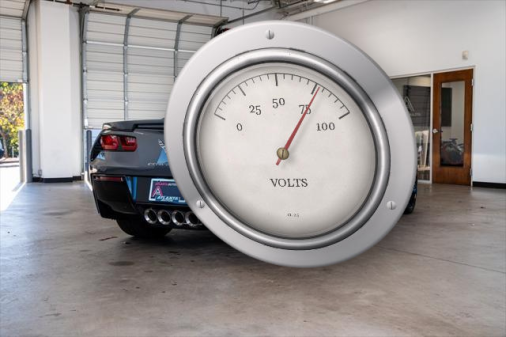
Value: 77.5 V
